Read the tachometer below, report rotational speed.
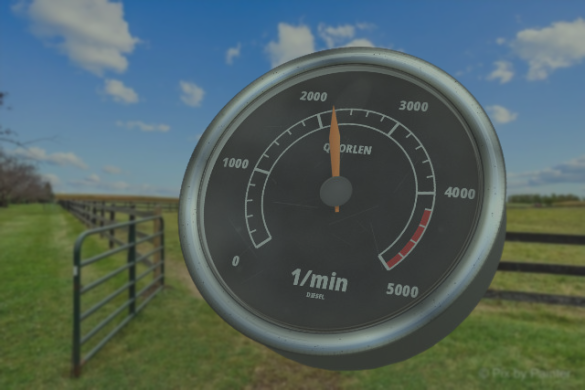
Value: 2200 rpm
